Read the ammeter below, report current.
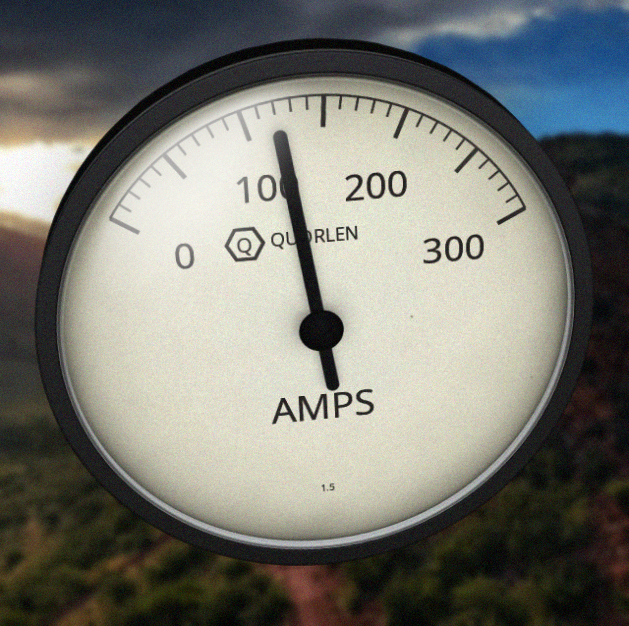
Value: 120 A
